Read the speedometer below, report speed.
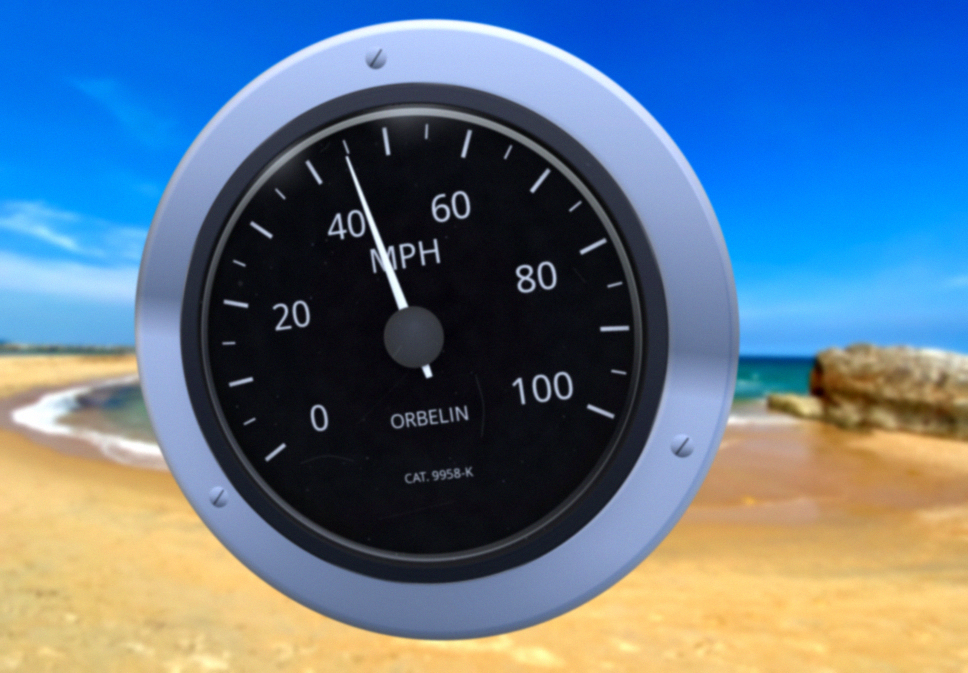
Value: 45 mph
